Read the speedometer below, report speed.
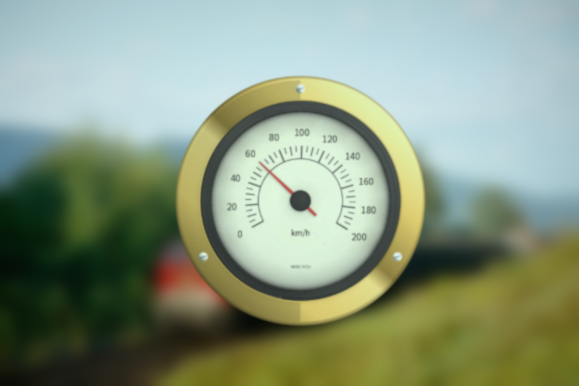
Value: 60 km/h
